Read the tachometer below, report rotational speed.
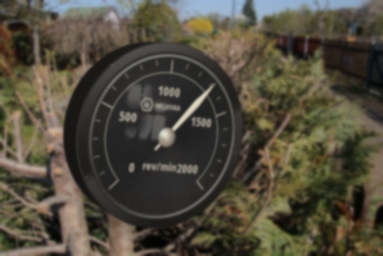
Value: 1300 rpm
